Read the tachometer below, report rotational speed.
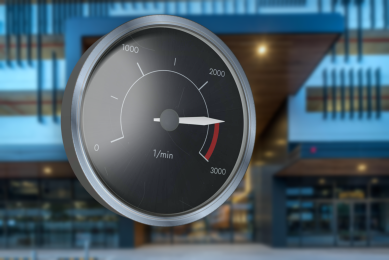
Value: 2500 rpm
